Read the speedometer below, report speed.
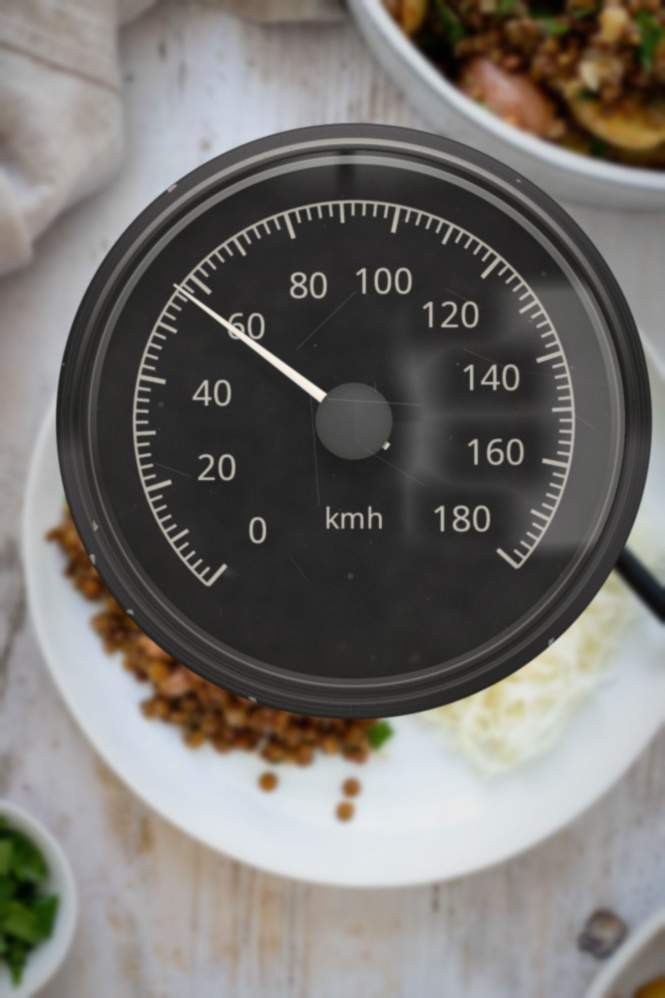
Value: 57 km/h
